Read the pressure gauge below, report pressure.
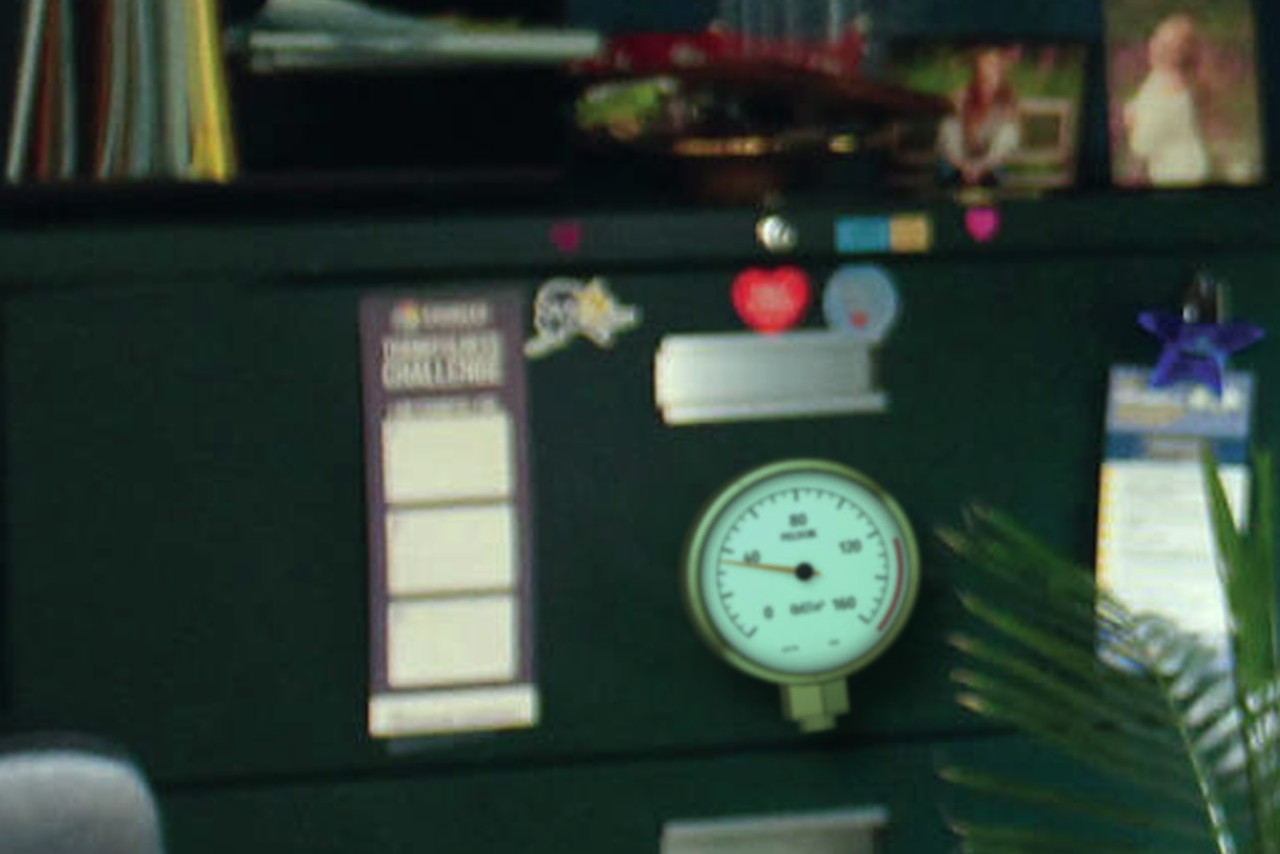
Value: 35 psi
